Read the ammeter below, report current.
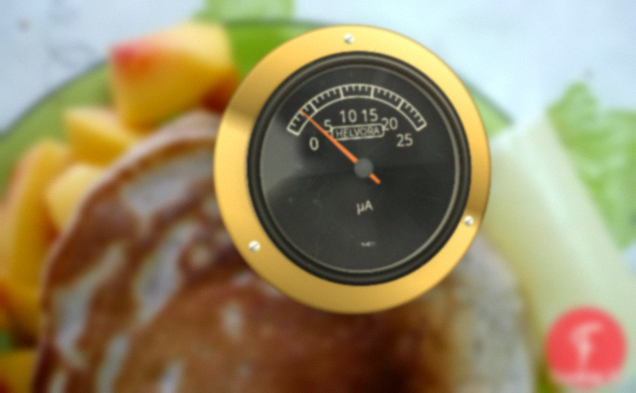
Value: 3 µA
